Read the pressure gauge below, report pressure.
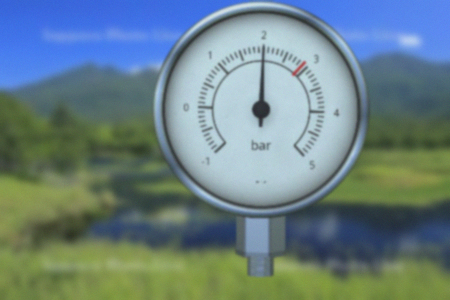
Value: 2 bar
